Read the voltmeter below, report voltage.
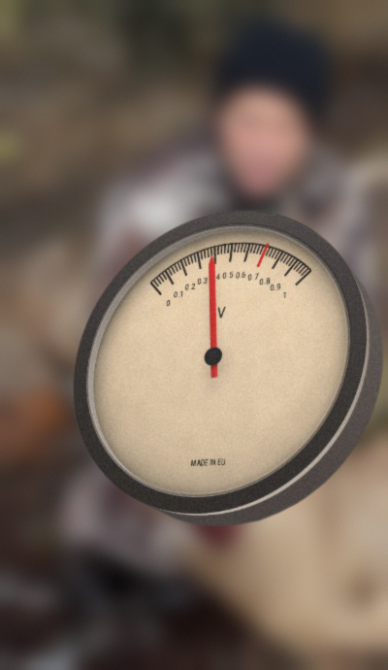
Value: 0.4 V
